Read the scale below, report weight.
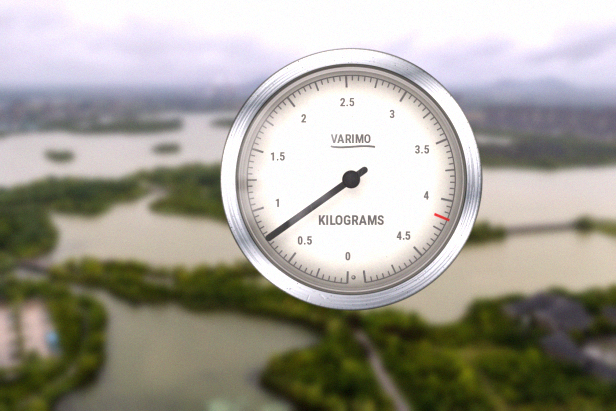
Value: 0.75 kg
